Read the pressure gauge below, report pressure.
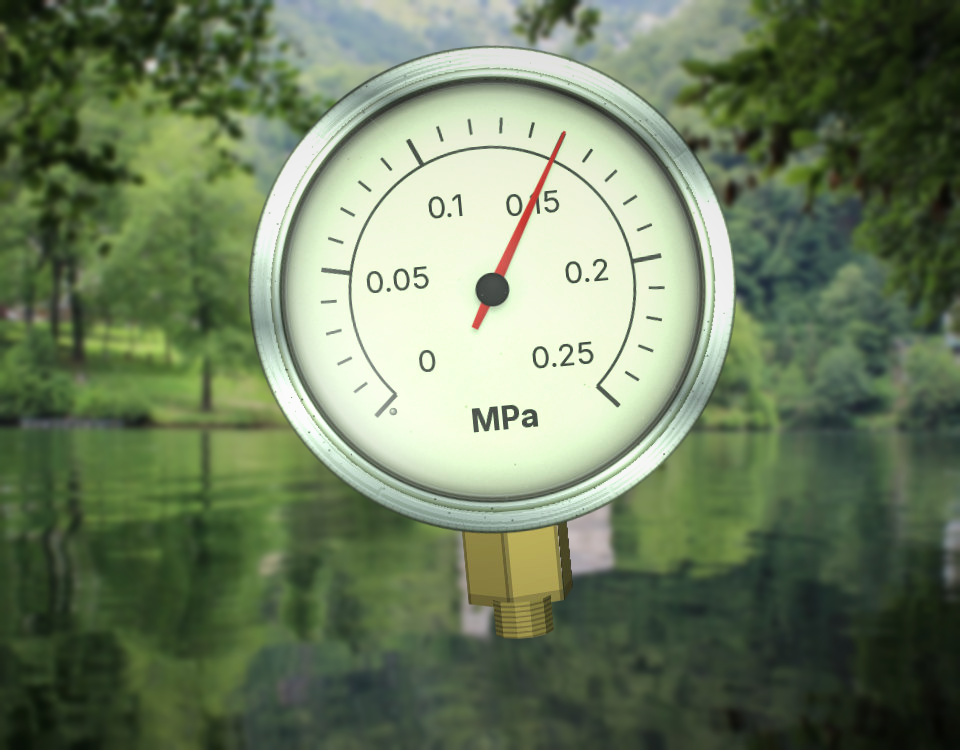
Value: 0.15 MPa
